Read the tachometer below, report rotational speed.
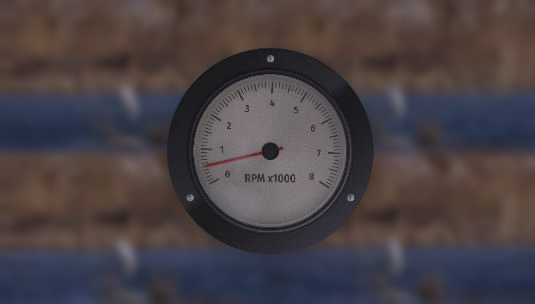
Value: 500 rpm
